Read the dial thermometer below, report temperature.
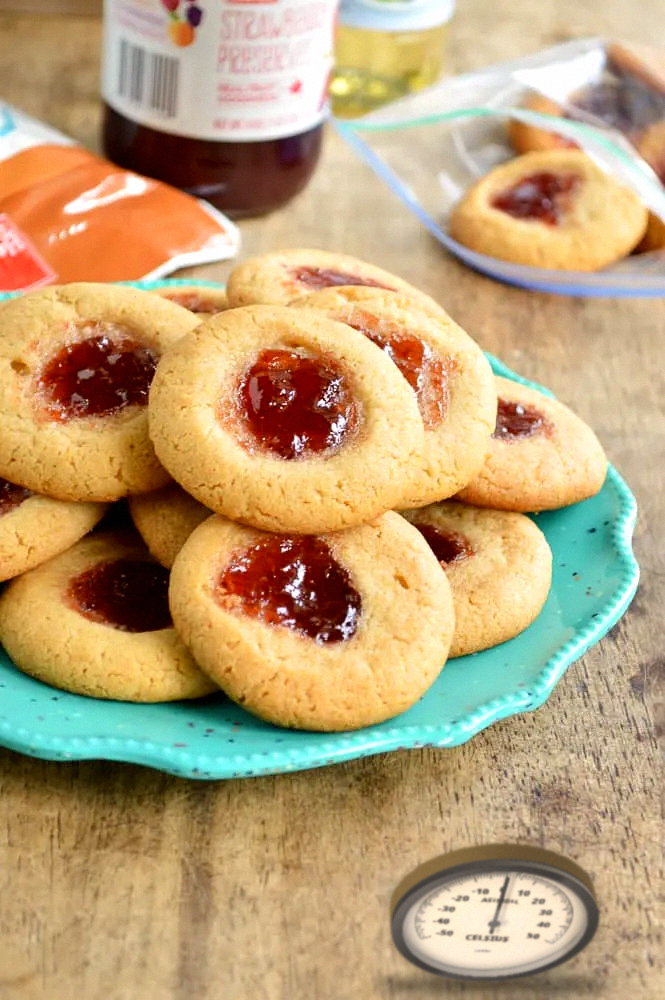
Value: 0 °C
